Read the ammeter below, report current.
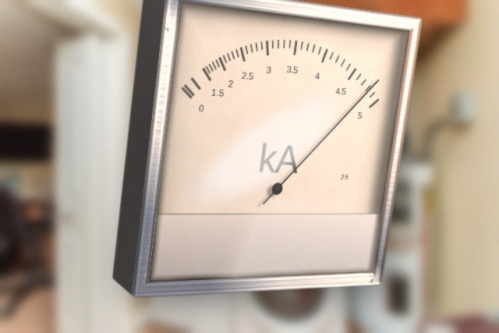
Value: 4.8 kA
